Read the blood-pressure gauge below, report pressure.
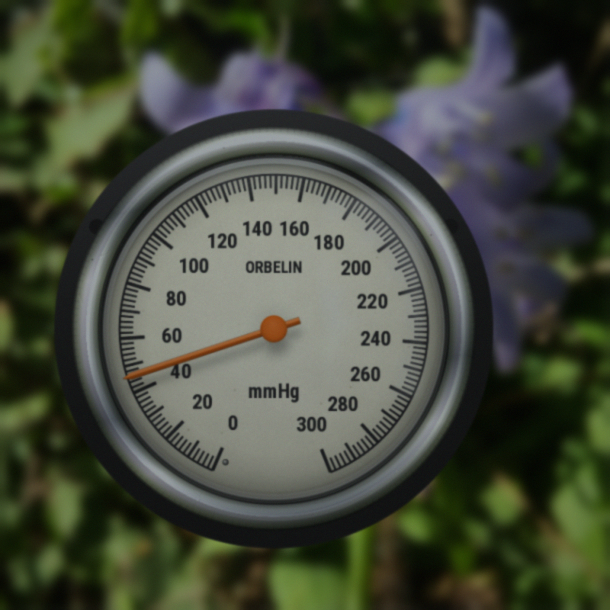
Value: 46 mmHg
